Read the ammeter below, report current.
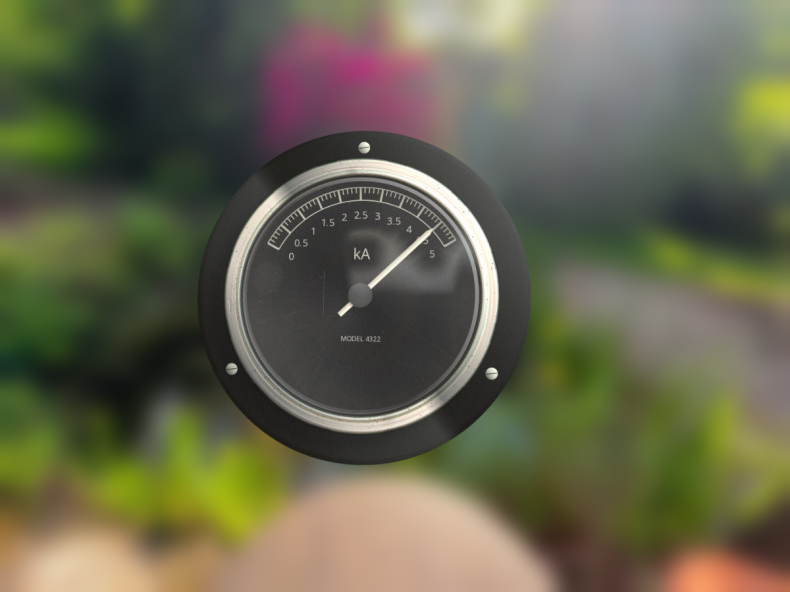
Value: 4.5 kA
